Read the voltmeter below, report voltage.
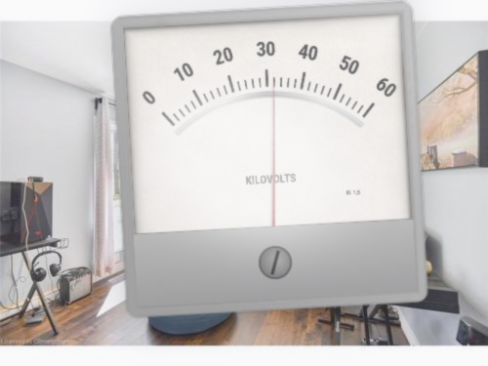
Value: 32 kV
